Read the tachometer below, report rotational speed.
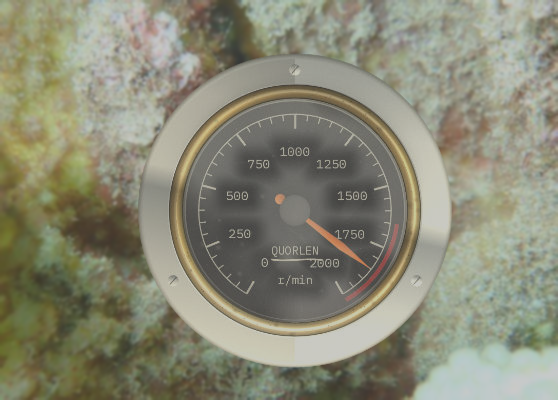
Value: 1850 rpm
